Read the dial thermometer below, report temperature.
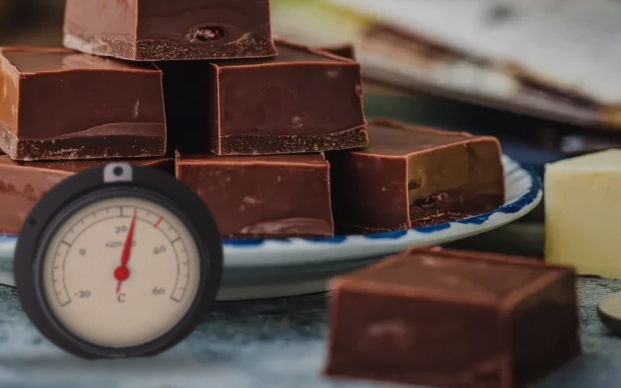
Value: 24 °C
